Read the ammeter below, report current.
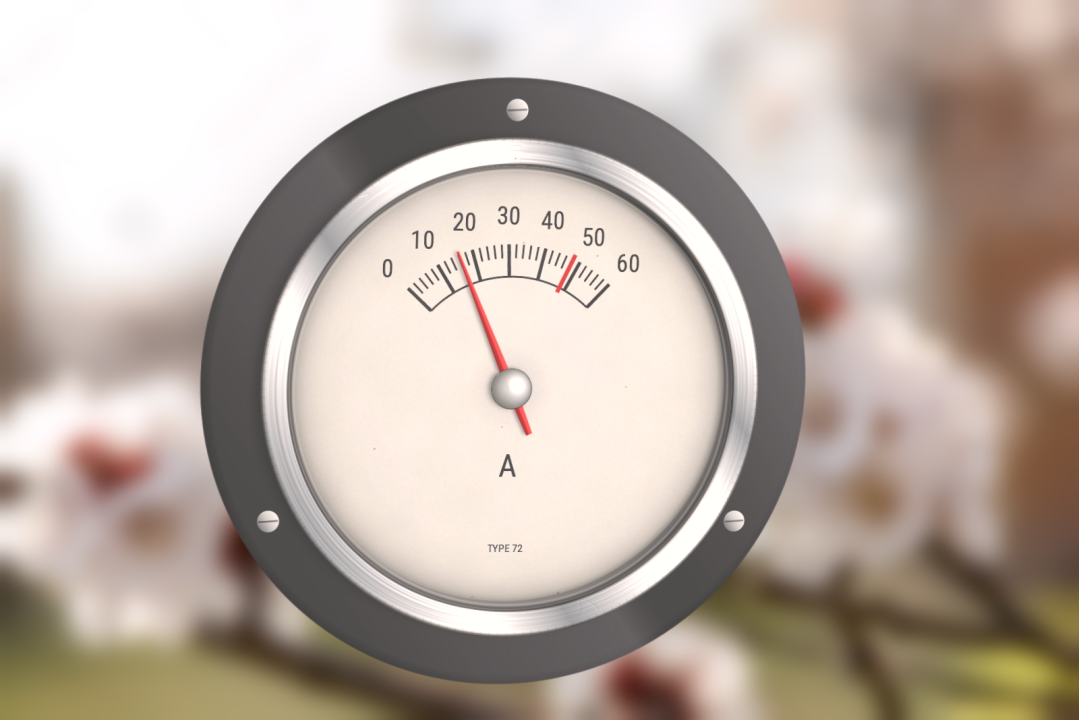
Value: 16 A
